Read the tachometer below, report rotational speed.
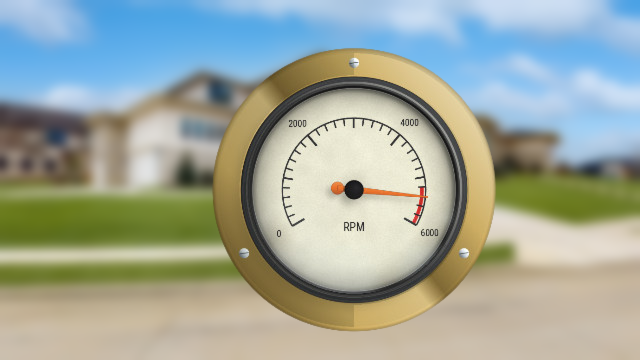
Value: 5400 rpm
